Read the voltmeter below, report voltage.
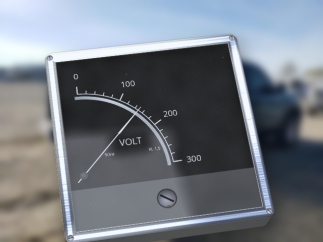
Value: 150 V
